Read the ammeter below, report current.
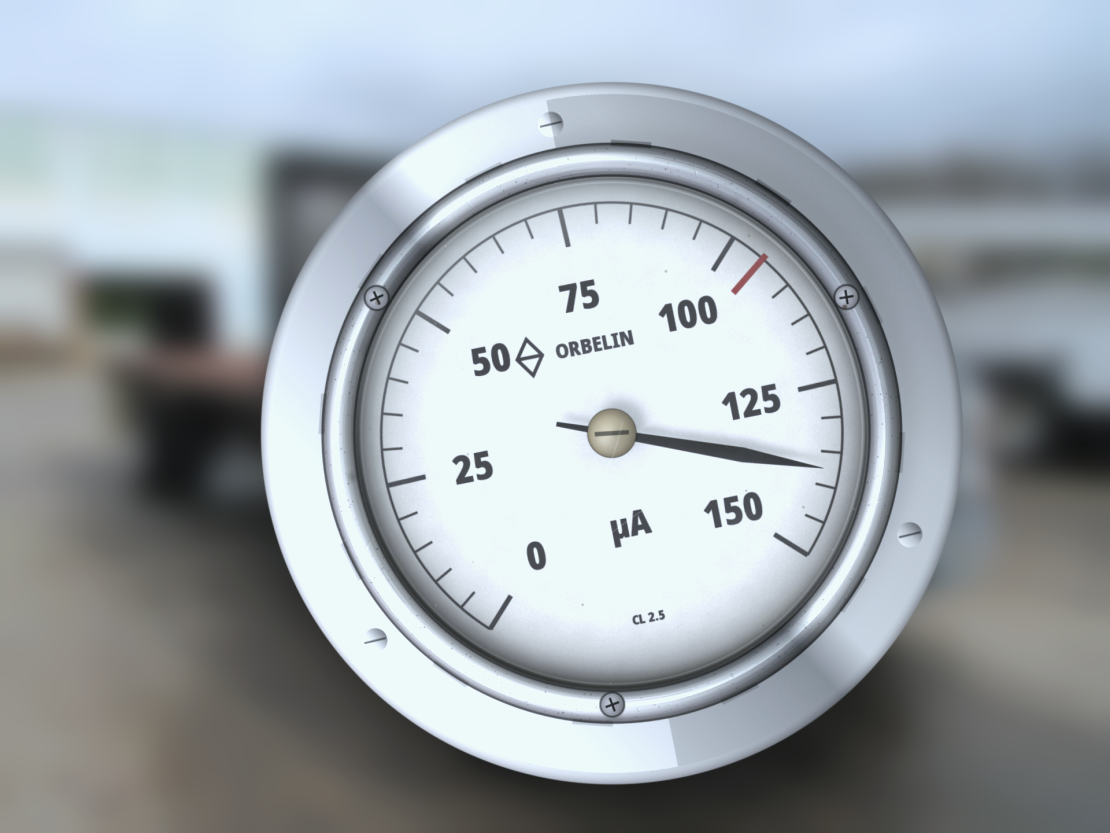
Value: 137.5 µA
